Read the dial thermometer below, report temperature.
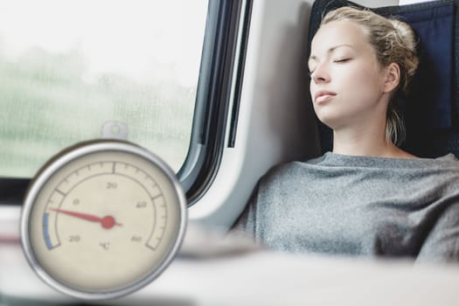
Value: -6 °C
